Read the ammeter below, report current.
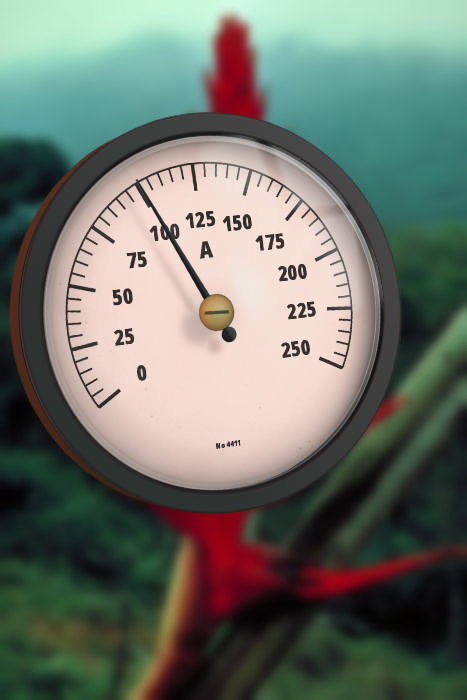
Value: 100 A
